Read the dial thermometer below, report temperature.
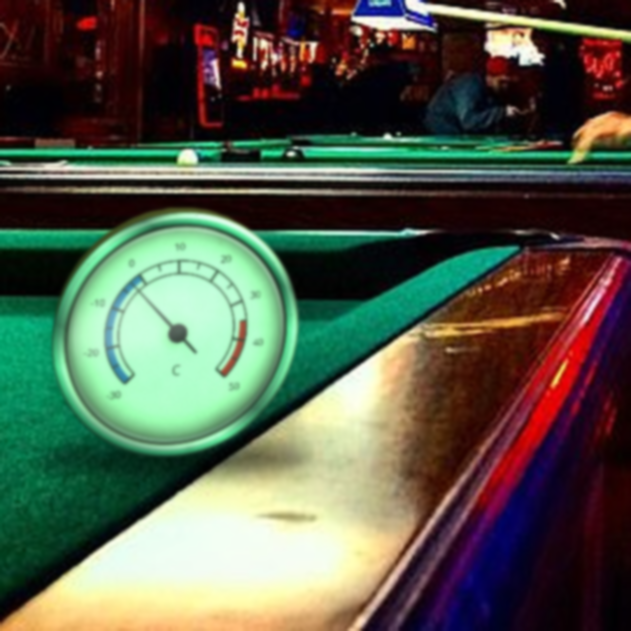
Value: -2.5 °C
